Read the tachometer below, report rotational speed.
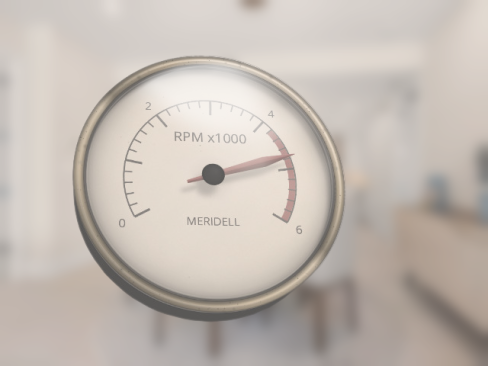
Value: 4800 rpm
